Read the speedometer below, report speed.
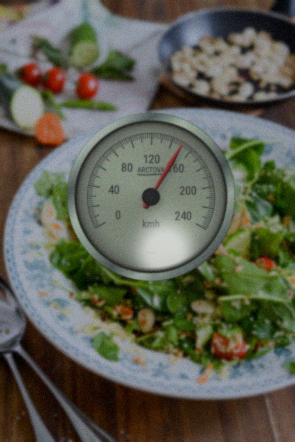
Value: 150 km/h
